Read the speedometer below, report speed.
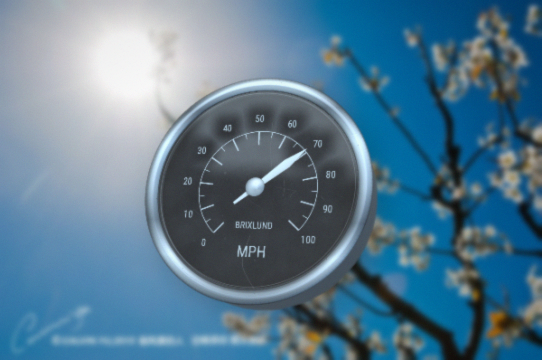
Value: 70 mph
